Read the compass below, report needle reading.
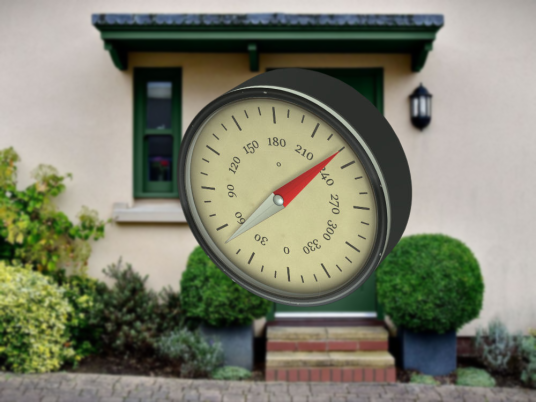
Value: 230 °
